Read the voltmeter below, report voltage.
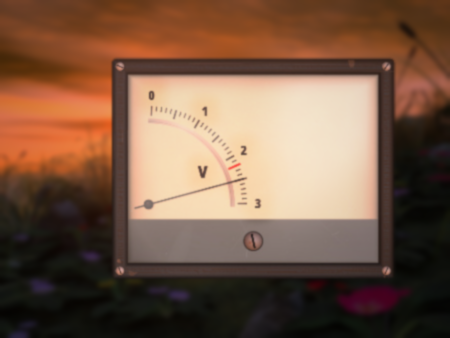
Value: 2.5 V
